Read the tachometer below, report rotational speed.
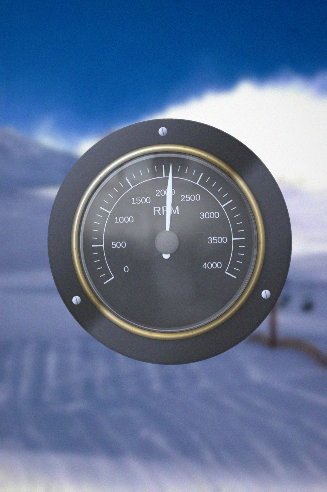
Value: 2100 rpm
